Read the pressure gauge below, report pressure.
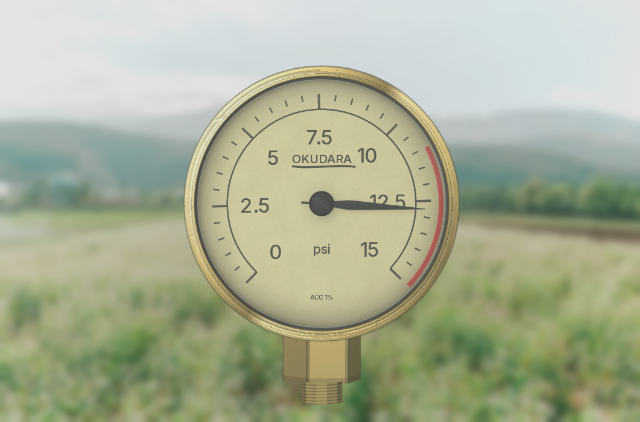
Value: 12.75 psi
